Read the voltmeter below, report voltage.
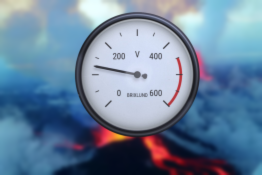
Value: 125 V
